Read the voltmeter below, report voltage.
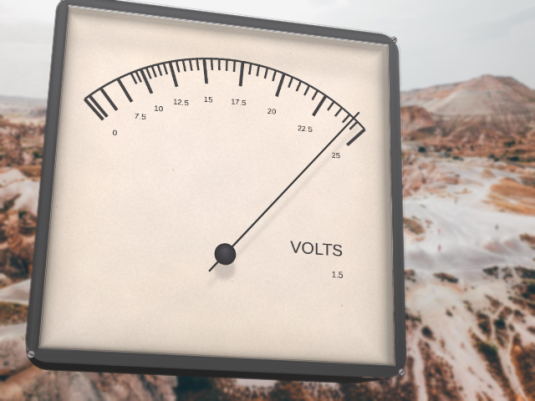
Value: 24.25 V
